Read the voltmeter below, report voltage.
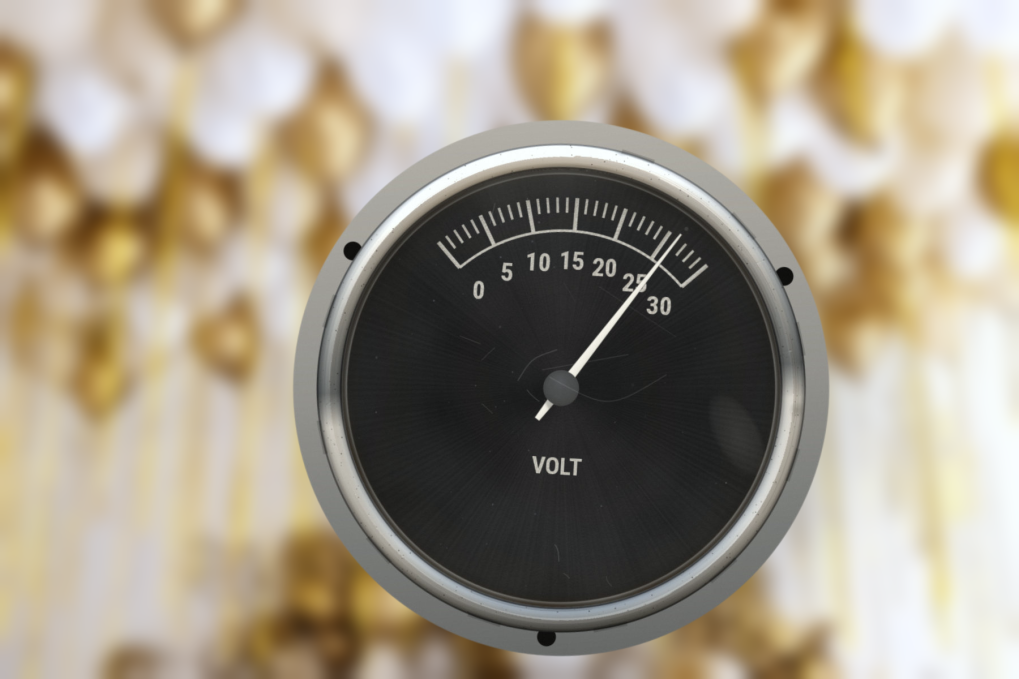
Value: 26 V
